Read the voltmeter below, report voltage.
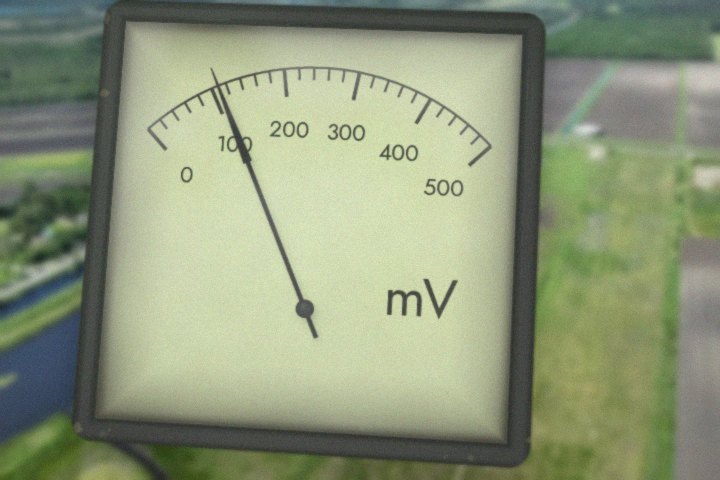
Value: 110 mV
